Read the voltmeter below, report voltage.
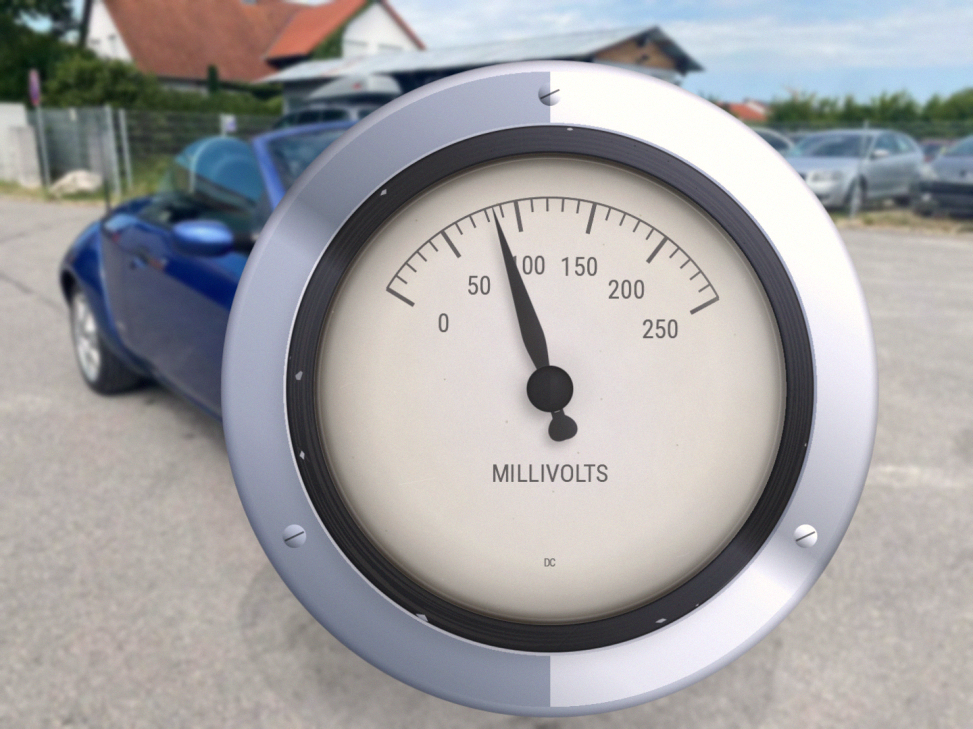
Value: 85 mV
